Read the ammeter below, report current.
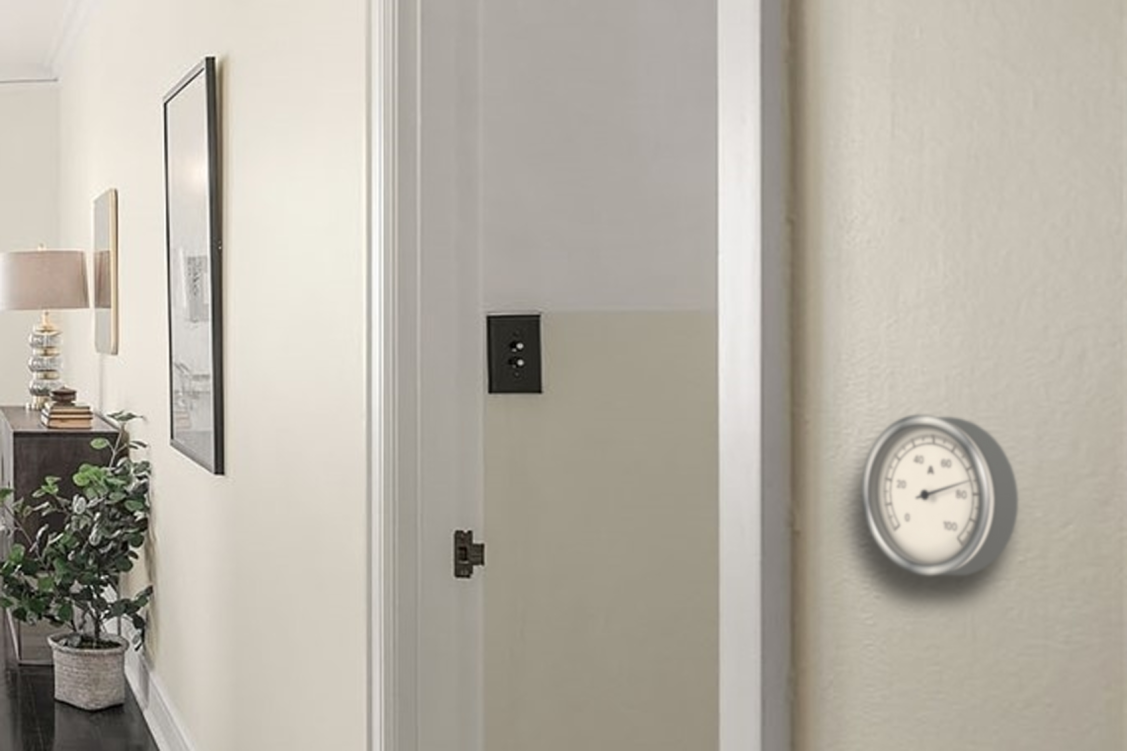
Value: 75 A
